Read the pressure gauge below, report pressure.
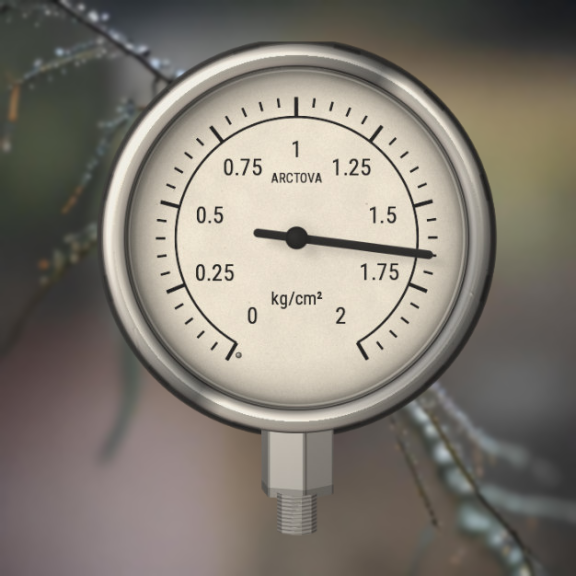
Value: 1.65 kg/cm²
